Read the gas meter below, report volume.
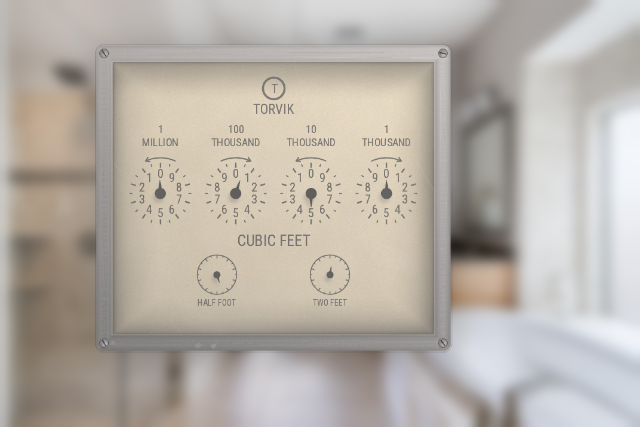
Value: 5000 ft³
